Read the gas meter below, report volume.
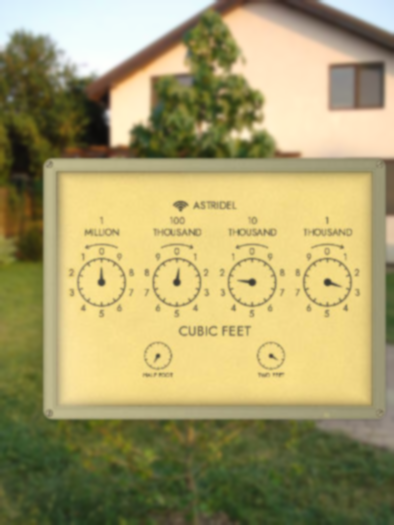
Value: 2300 ft³
